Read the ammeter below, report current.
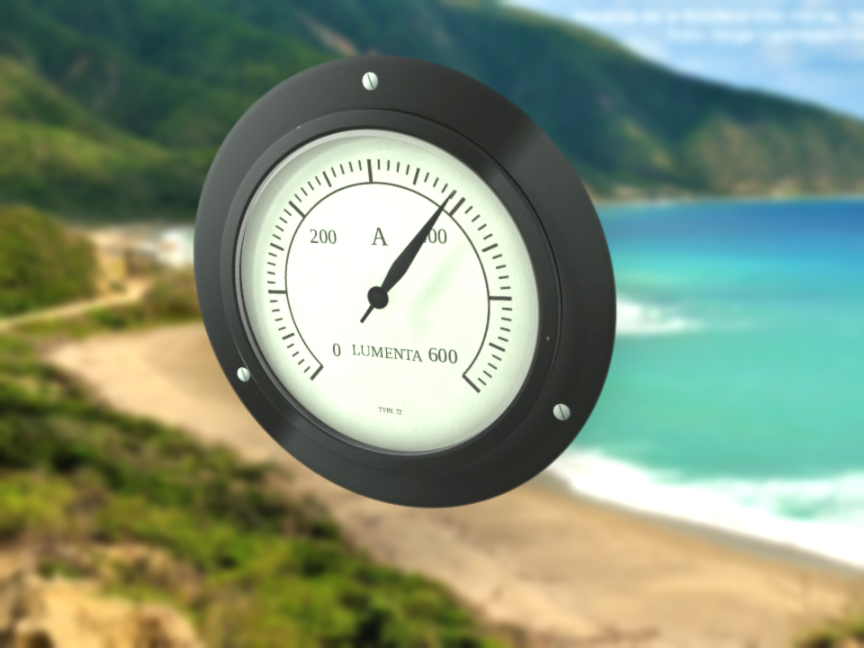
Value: 390 A
